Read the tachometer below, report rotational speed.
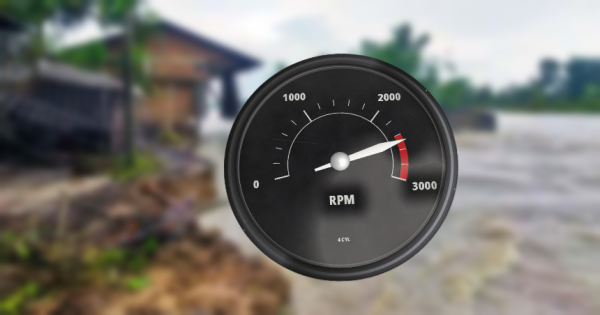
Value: 2500 rpm
